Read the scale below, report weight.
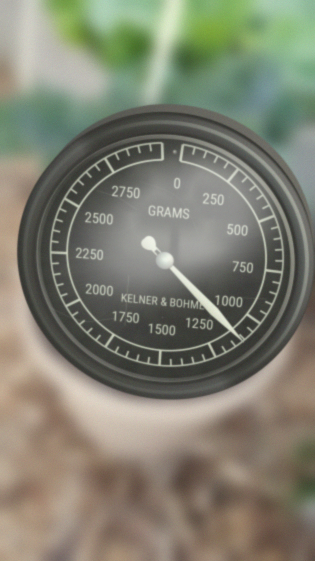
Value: 1100 g
